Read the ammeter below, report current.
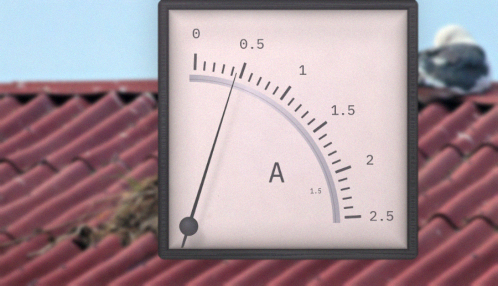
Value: 0.45 A
